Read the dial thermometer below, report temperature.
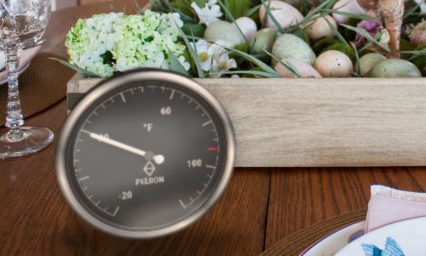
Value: 20 °F
